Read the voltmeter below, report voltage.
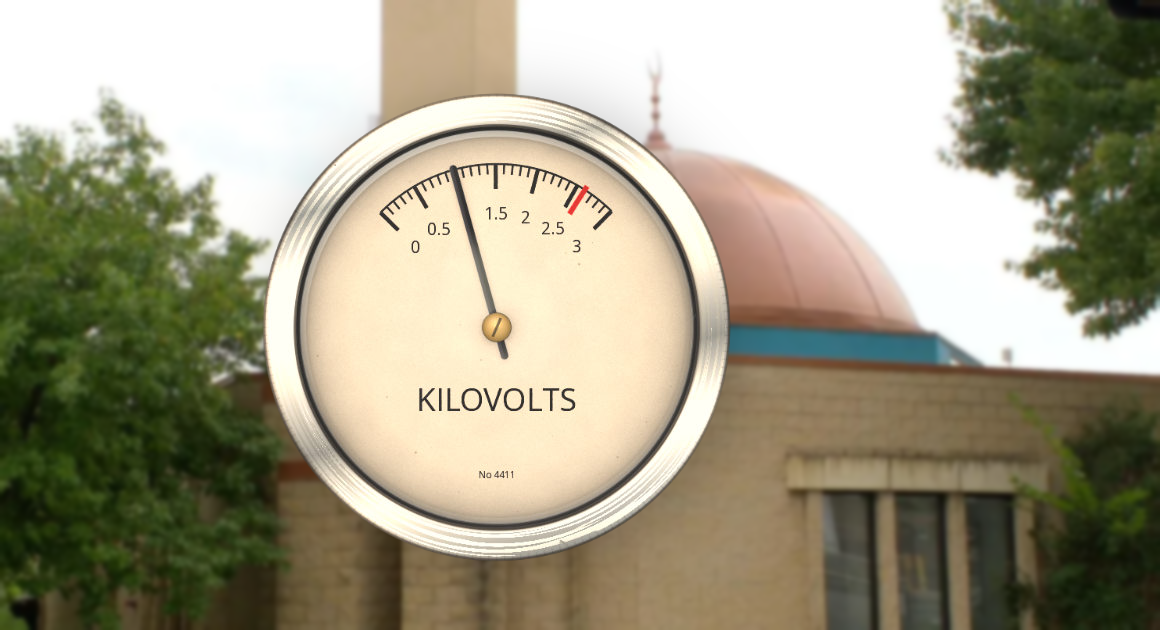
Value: 1 kV
